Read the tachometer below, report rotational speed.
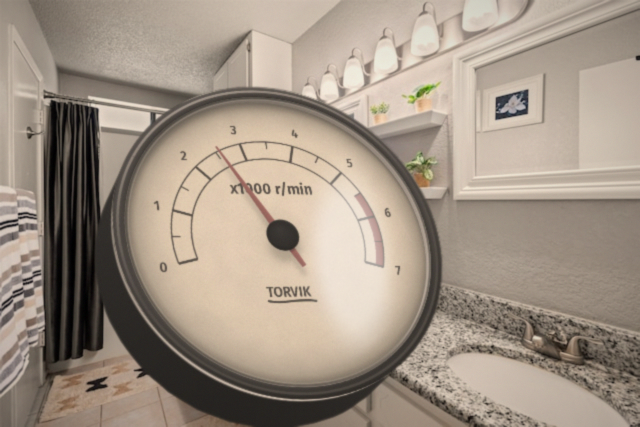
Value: 2500 rpm
